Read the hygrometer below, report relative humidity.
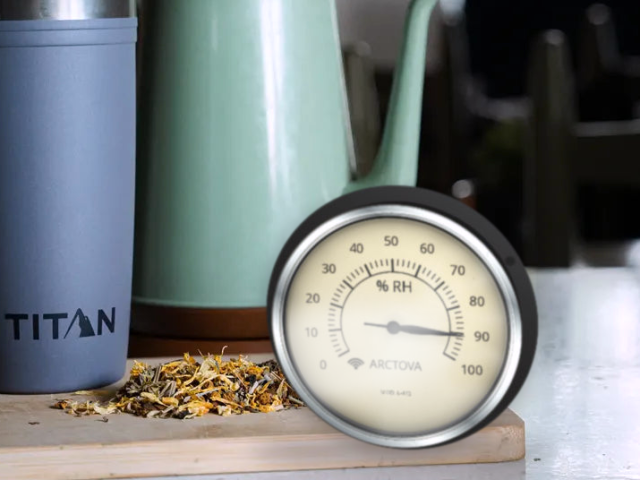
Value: 90 %
